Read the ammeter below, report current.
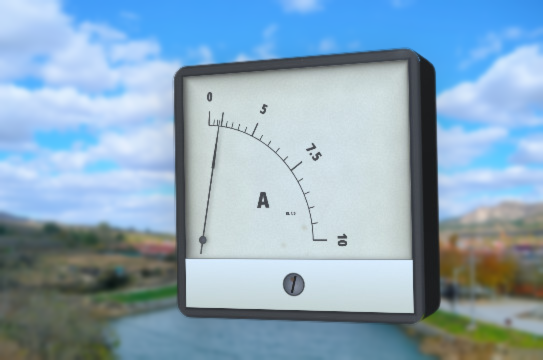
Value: 2.5 A
